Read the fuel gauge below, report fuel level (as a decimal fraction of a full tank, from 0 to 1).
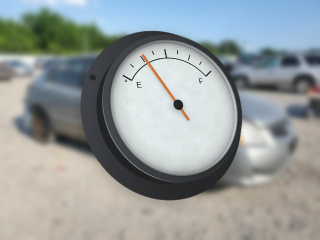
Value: 0.25
